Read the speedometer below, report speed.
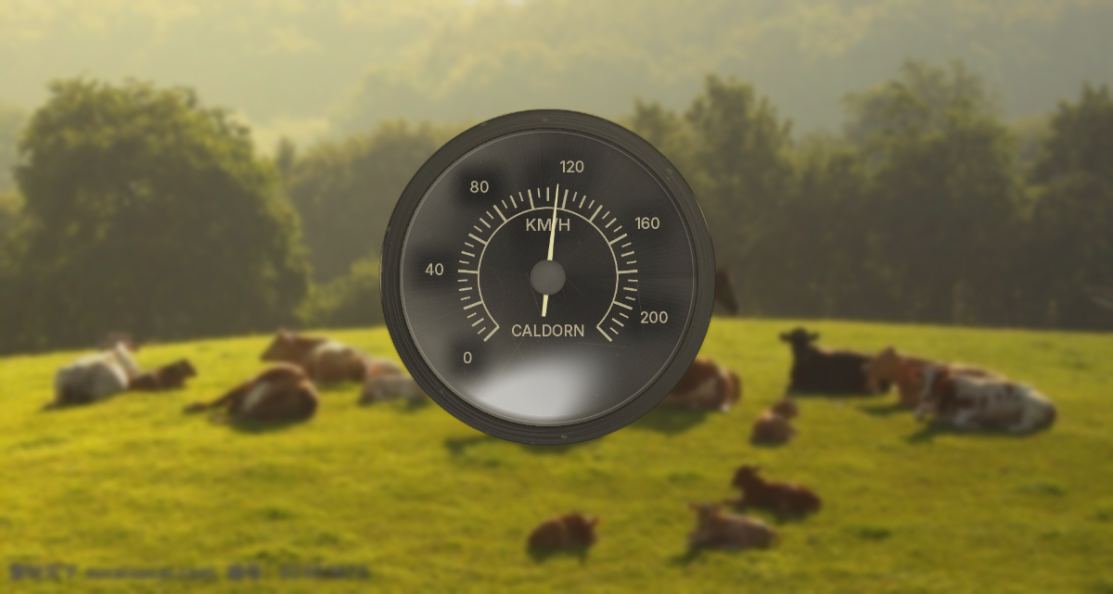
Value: 115 km/h
